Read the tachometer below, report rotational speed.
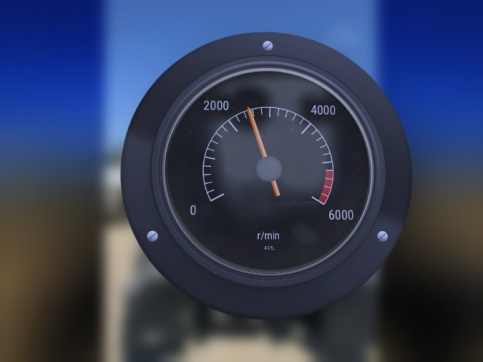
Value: 2500 rpm
